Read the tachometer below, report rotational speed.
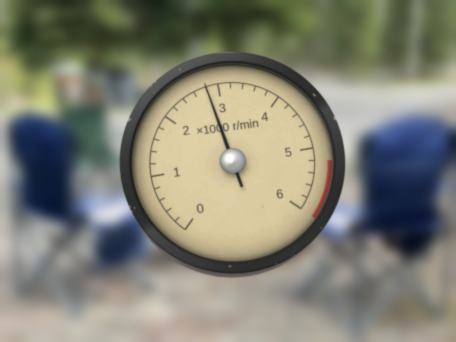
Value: 2800 rpm
